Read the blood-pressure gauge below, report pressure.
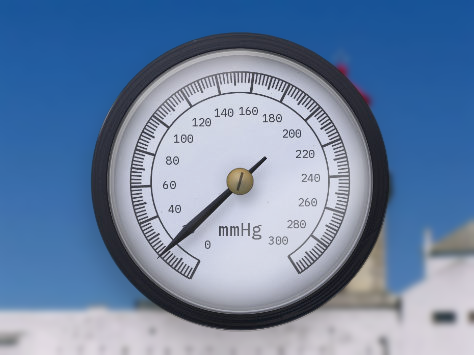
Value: 20 mmHg
